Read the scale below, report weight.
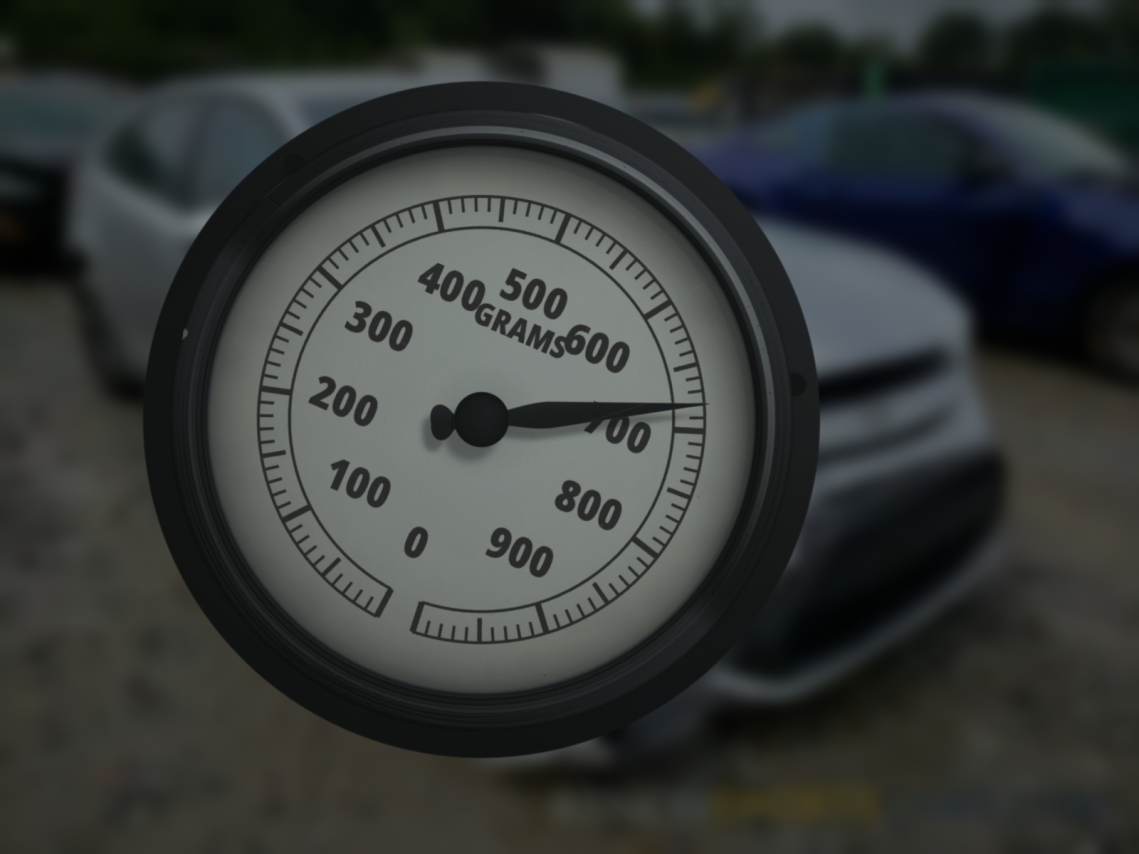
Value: 680 g
